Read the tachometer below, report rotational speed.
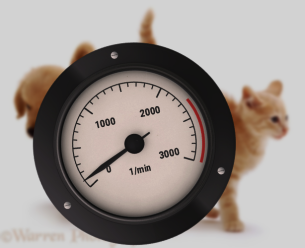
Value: 100 rpm
